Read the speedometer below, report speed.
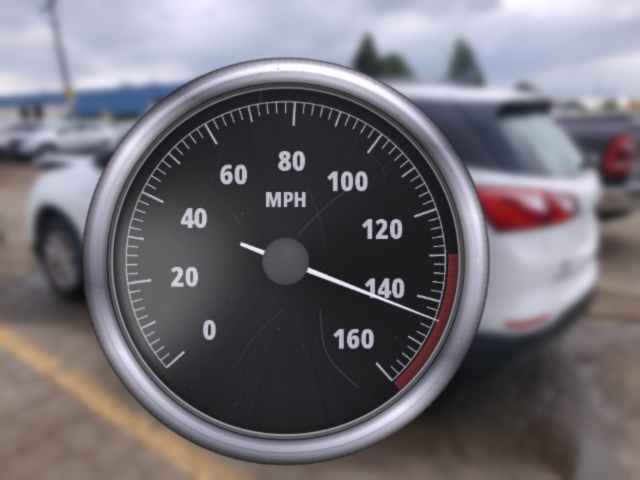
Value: 144 mph
